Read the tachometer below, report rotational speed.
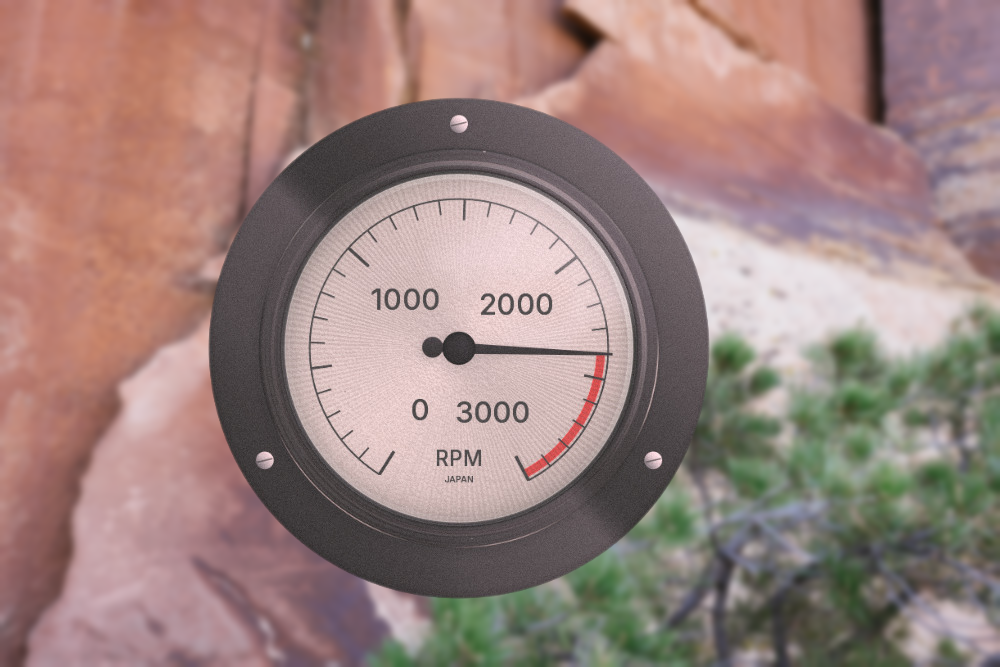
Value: 2400 rpm
